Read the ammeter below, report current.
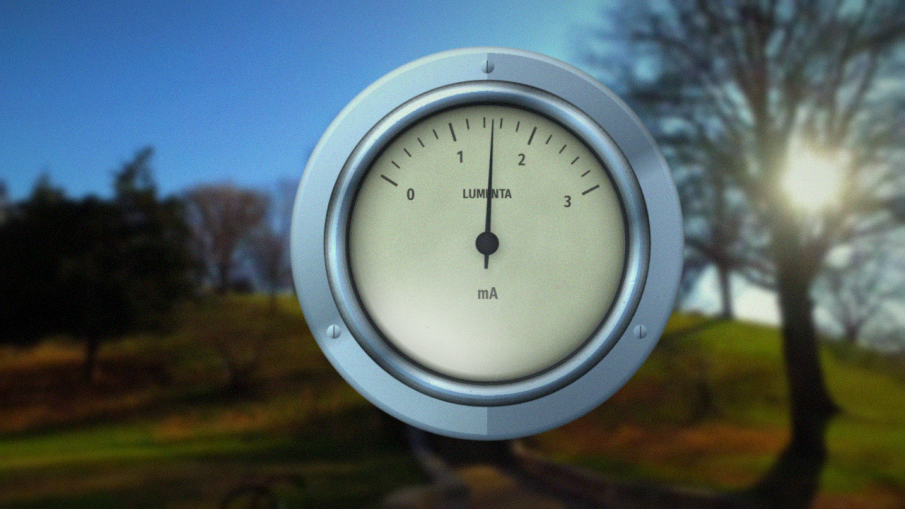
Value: 1.5 mA
